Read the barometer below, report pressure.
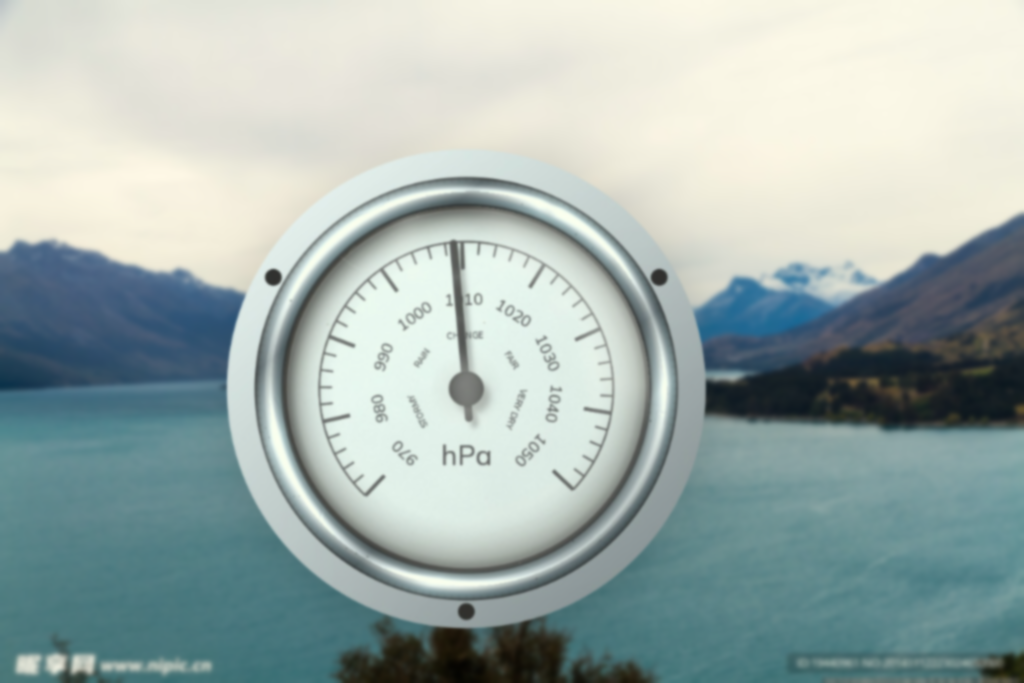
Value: 1009 hPa
